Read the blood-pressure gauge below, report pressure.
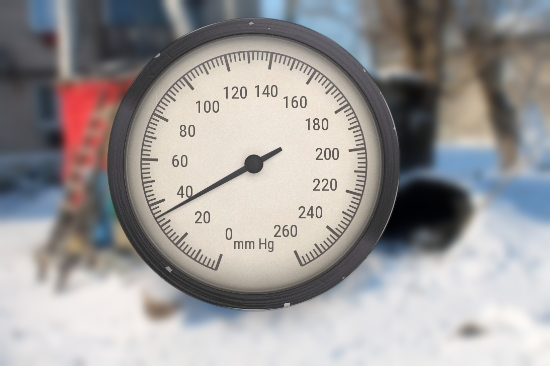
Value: 34 mmHg
